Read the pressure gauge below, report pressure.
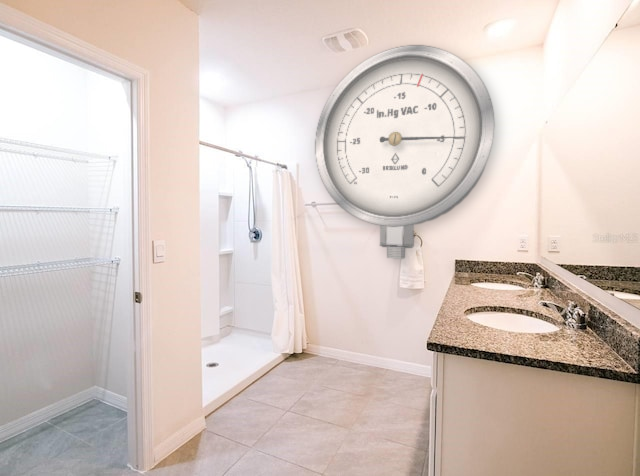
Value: -5 inHg
